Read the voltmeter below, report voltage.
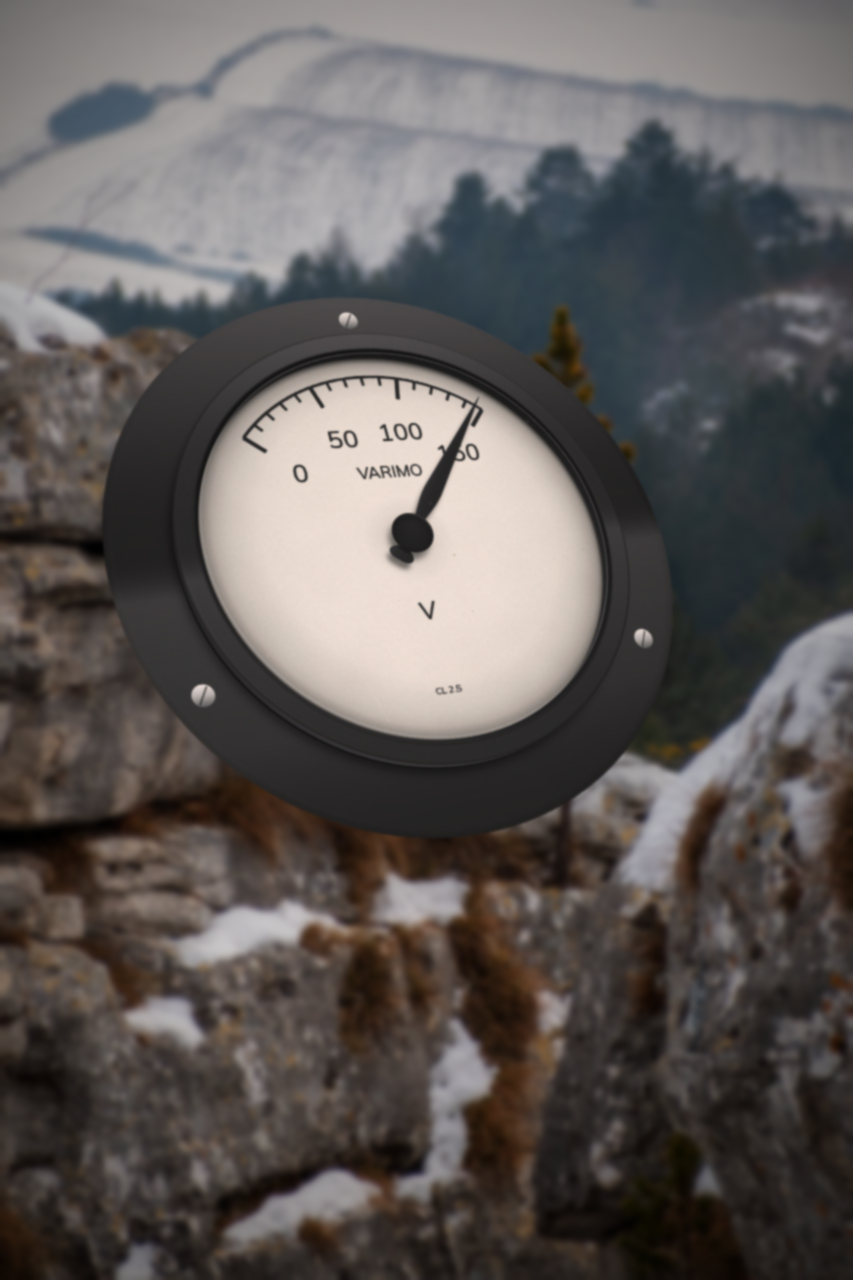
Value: 145 V
